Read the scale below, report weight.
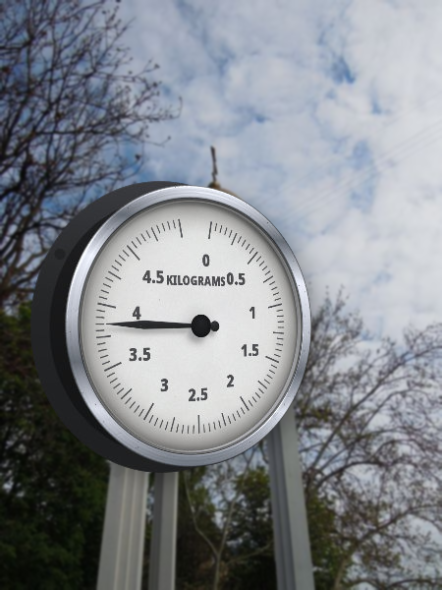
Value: 3.85 kg
